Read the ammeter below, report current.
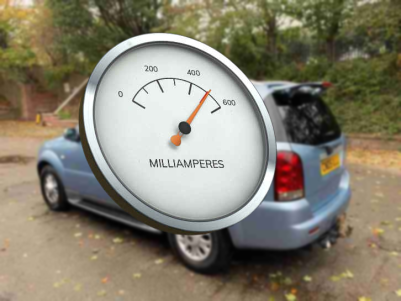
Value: 500 mA
